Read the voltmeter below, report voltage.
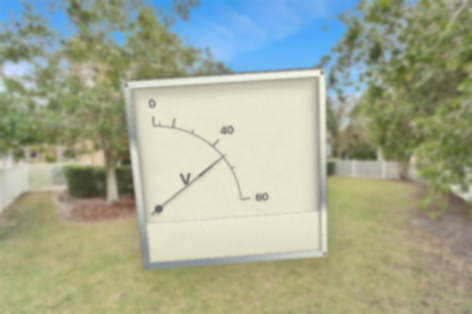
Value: 45 V
